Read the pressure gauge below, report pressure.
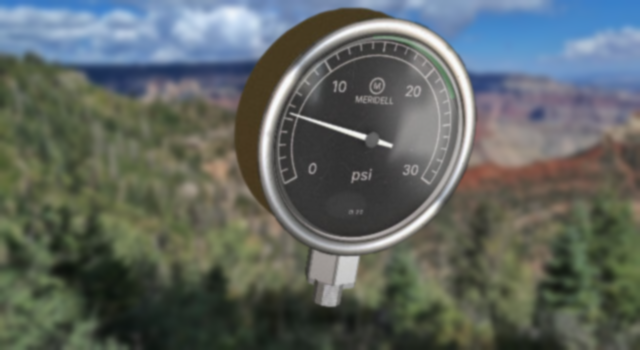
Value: 5.5 psi
